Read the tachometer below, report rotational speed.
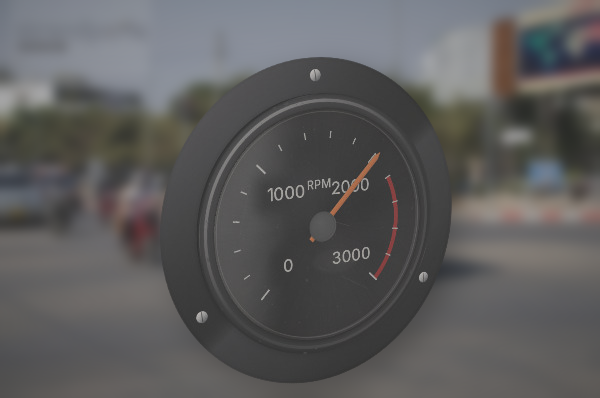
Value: 2000 rpm
